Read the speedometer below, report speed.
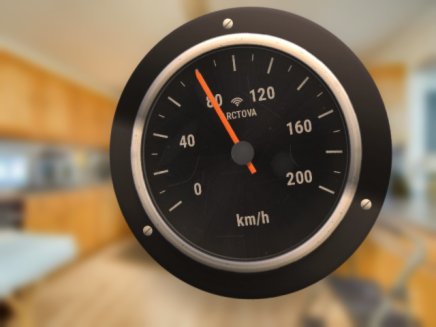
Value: 80 km/h
